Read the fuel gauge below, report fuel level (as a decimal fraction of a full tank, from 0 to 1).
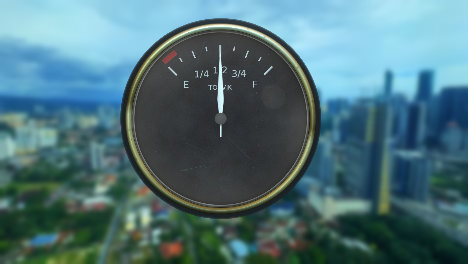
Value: 0.5
